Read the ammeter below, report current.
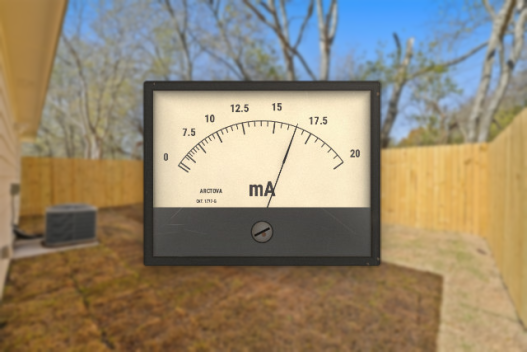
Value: 16.5 mA
